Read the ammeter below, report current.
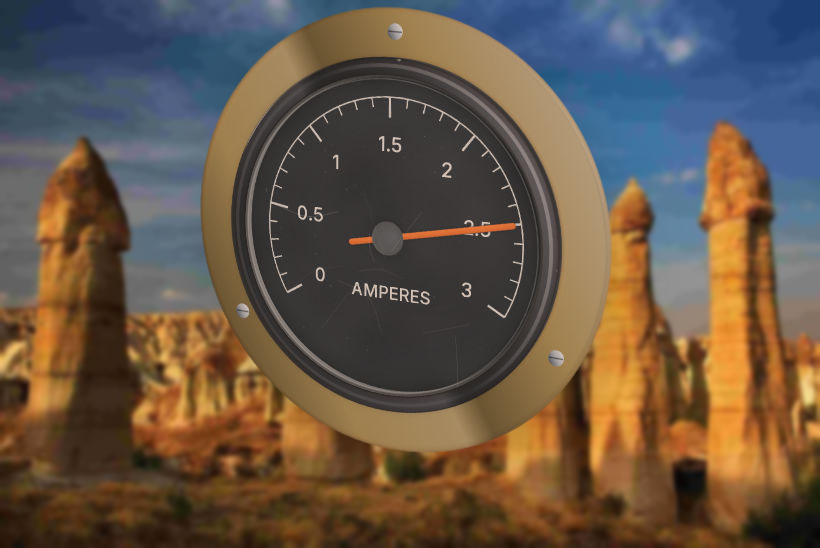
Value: 2.5 A
